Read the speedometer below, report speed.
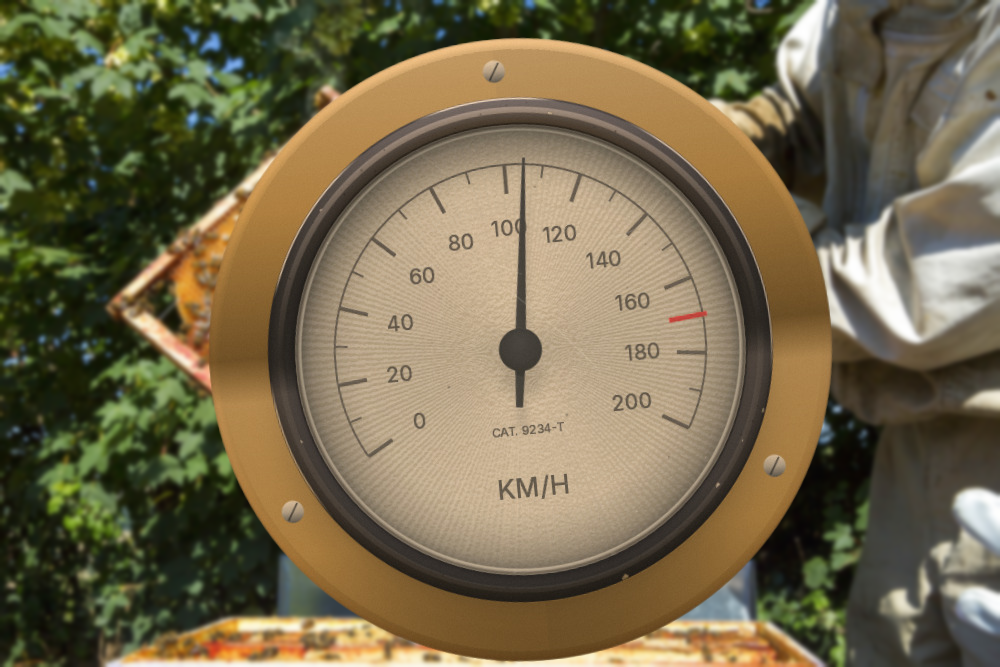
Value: 105 km/h
